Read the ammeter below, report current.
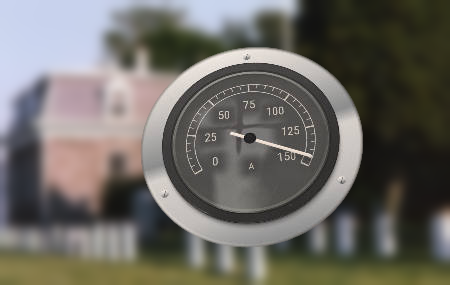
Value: 145 A
